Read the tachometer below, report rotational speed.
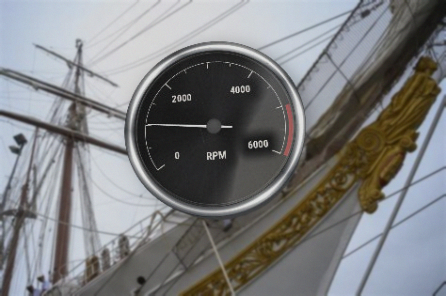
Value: 1000 rpm
